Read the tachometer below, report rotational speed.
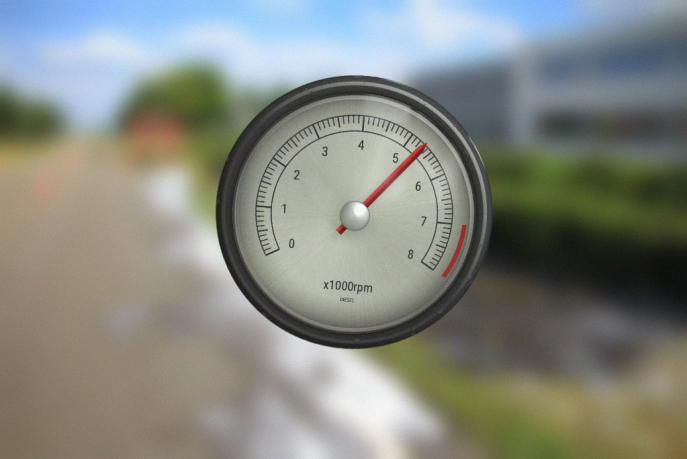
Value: 5300 rpm
